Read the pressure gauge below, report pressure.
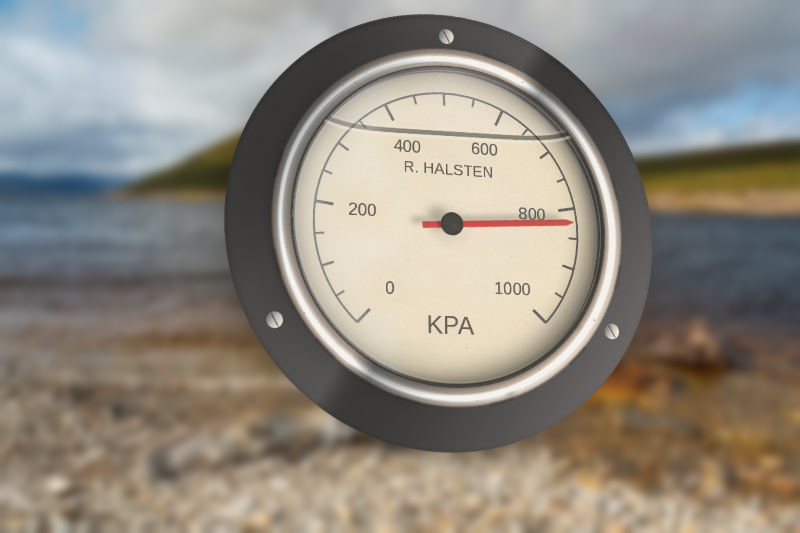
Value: 825 kPa
